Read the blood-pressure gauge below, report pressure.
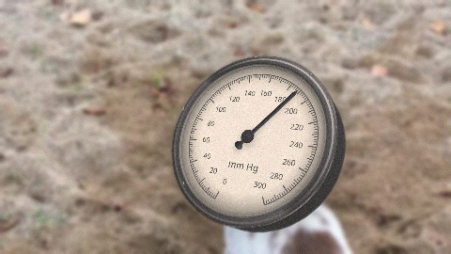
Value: 190 mmHg
